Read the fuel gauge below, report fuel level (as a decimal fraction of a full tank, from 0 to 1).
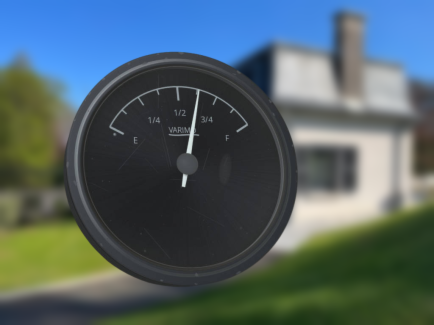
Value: 0.625
